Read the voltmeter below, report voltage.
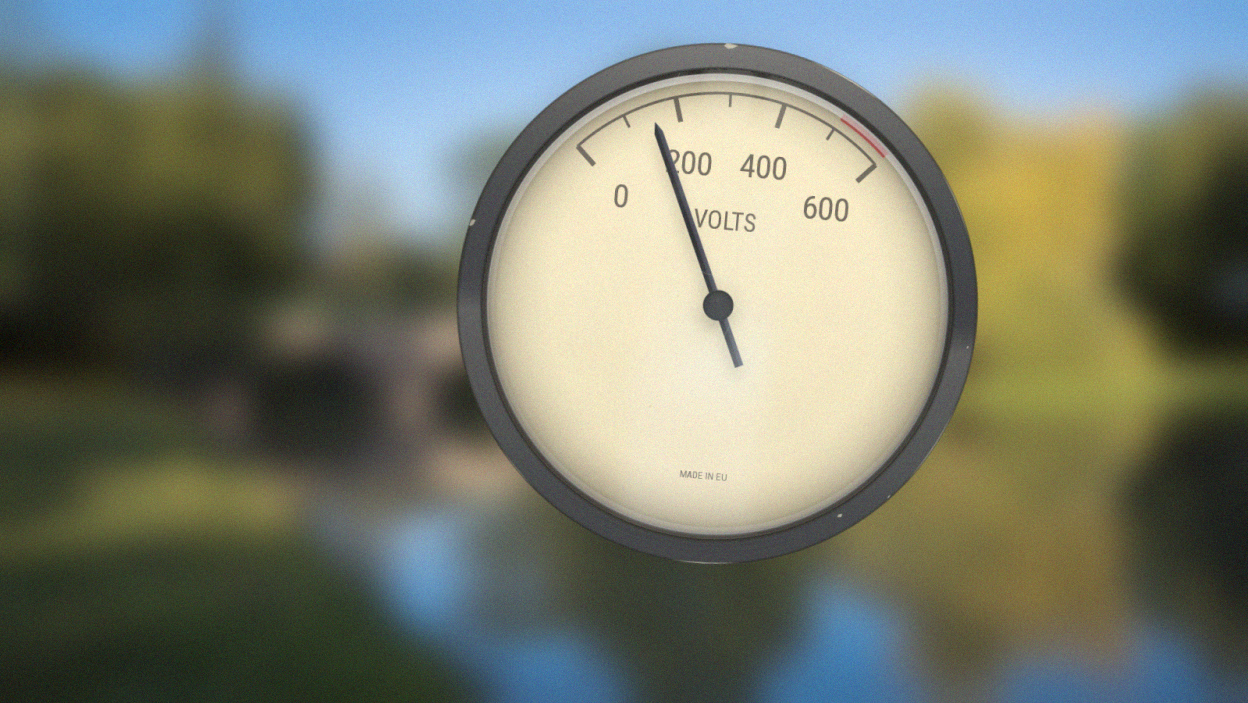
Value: 150 V
